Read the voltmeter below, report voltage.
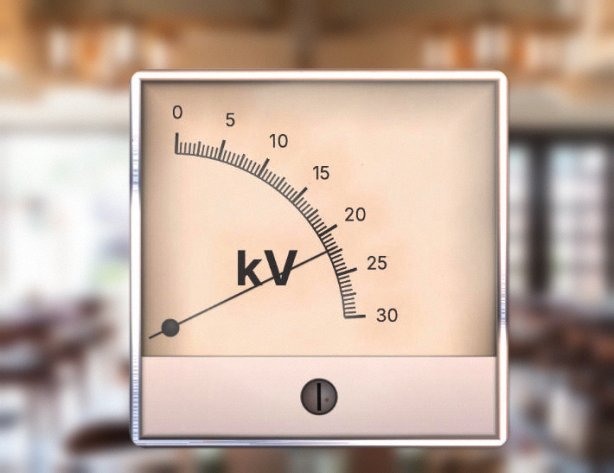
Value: 22 kV
